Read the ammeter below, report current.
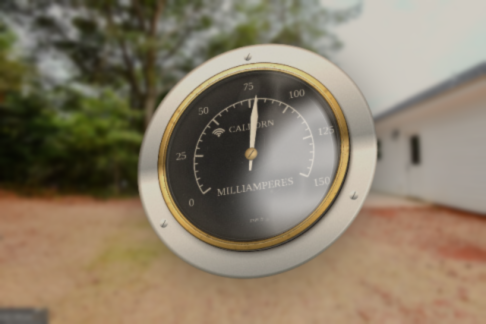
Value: 80 mA
